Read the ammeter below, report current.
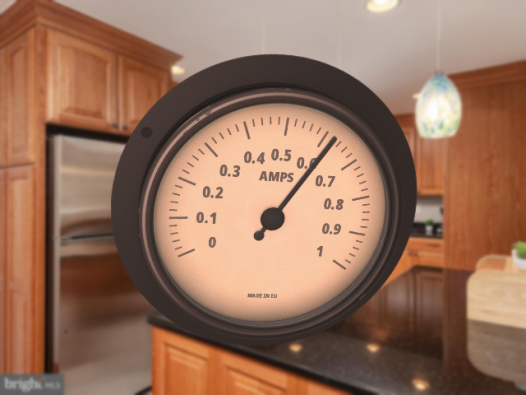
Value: 0.62 A
